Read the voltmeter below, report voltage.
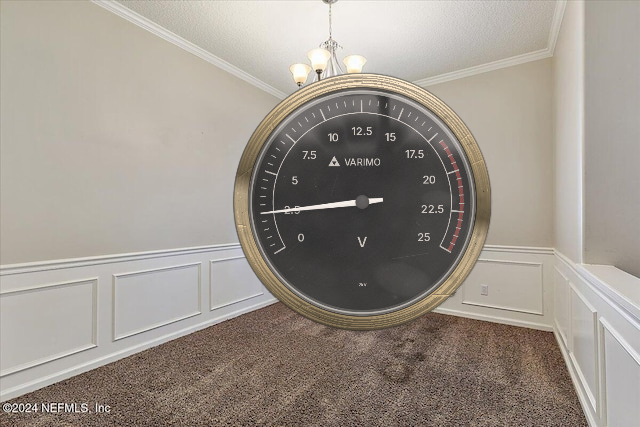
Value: 2.5 V
